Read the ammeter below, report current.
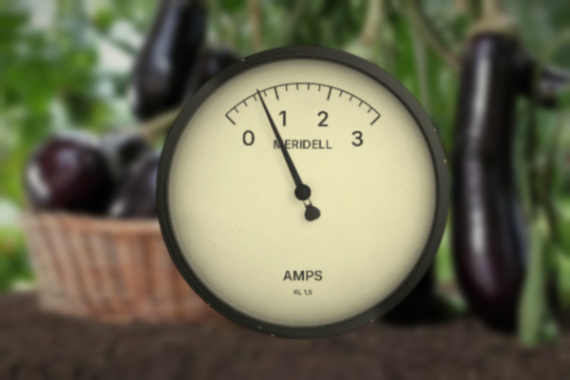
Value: 0.7 A
